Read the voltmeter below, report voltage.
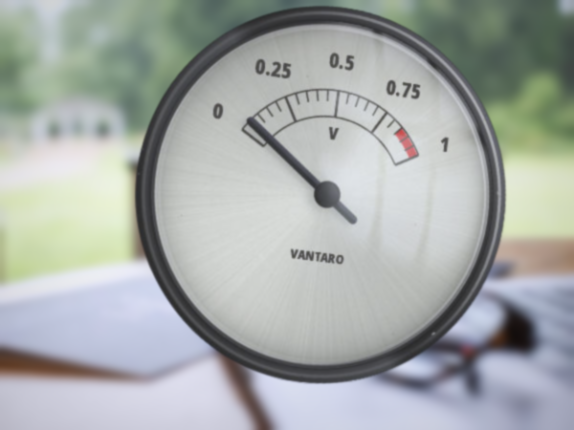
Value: 0.05 V
